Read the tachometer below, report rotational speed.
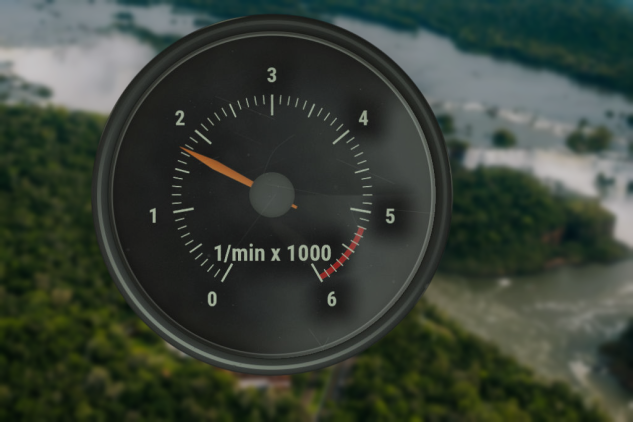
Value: 1750 rpm
